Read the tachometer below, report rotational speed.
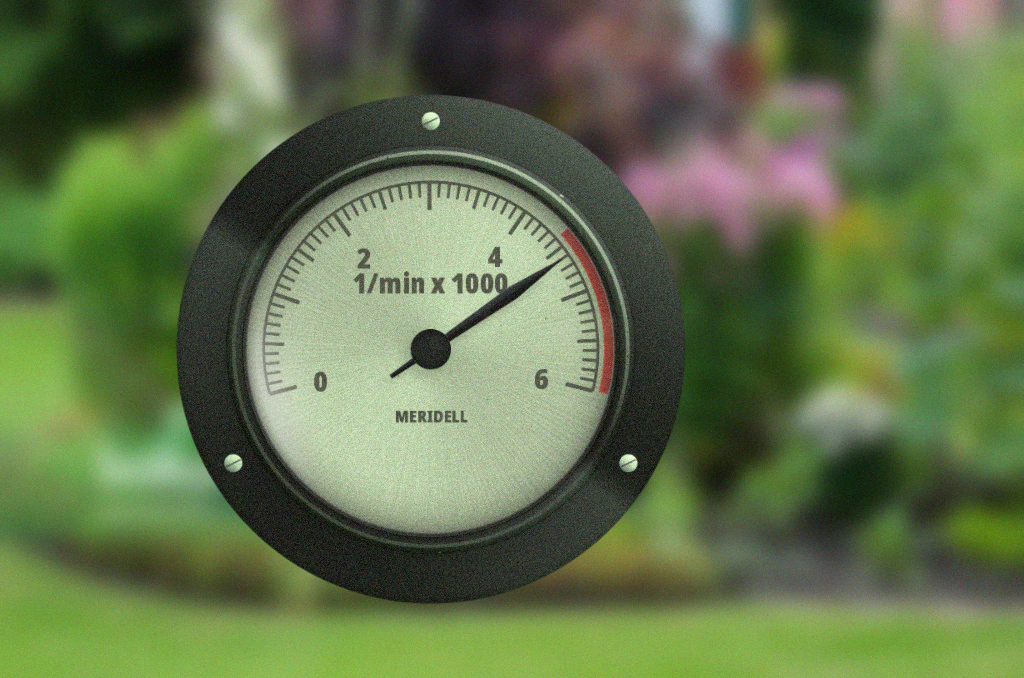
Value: 4600 rpm
